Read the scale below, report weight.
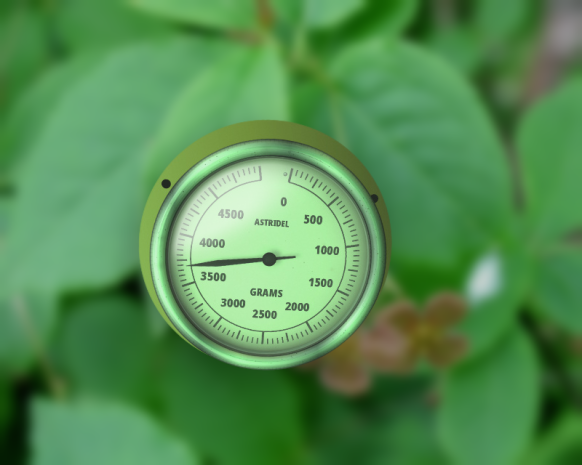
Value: 3700 g
